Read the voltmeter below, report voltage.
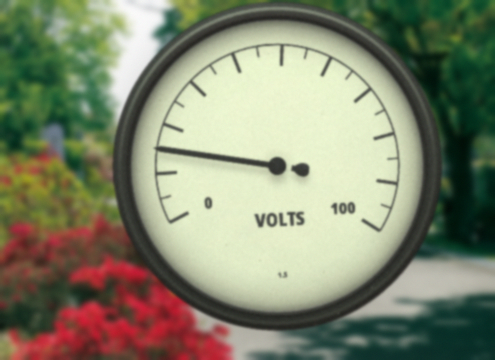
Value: 15 V
